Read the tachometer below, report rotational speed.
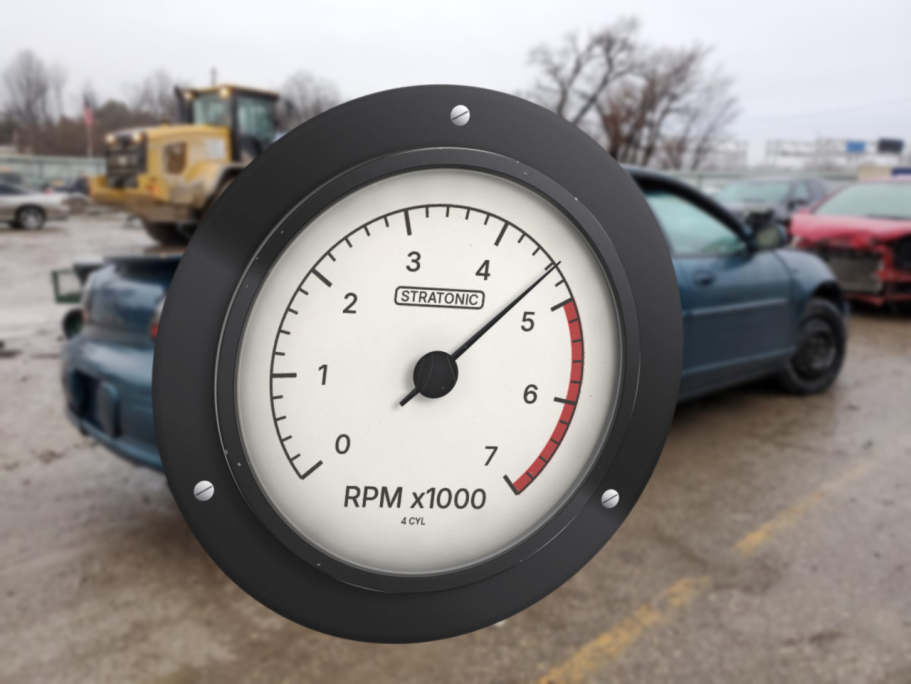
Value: 4600 rpm
